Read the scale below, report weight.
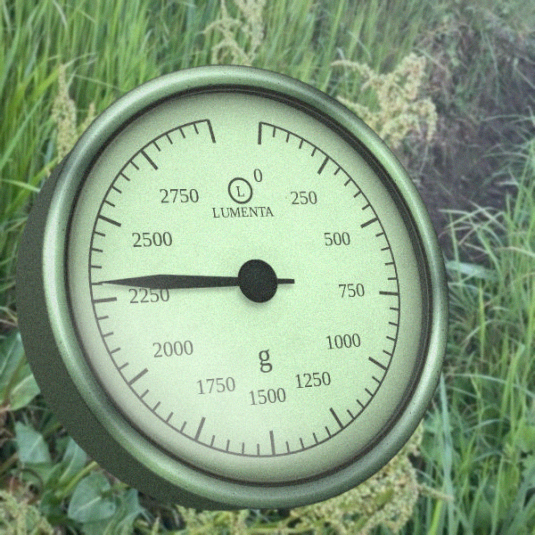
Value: 2300 g
